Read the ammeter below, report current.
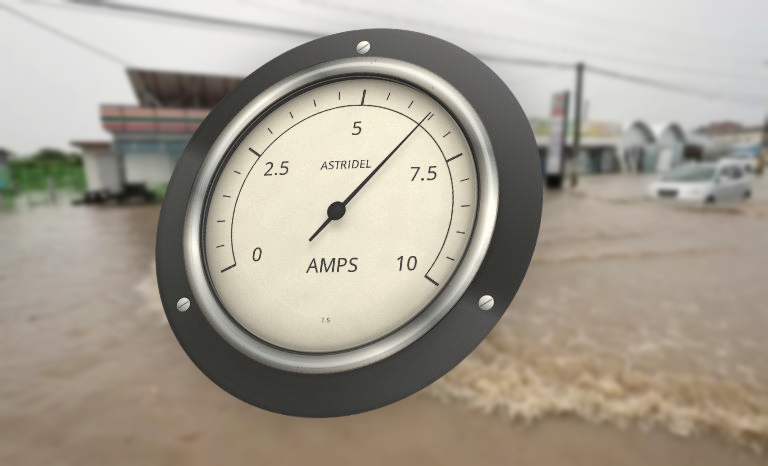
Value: 6.5 A
